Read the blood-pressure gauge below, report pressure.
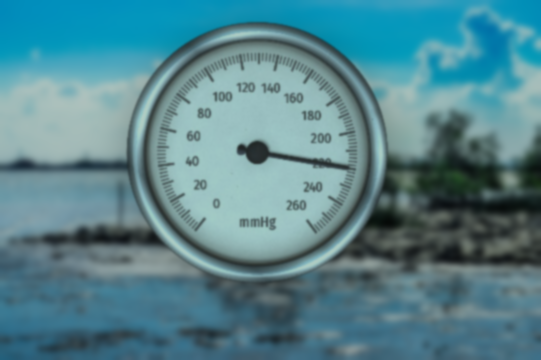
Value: 220 mmHg
